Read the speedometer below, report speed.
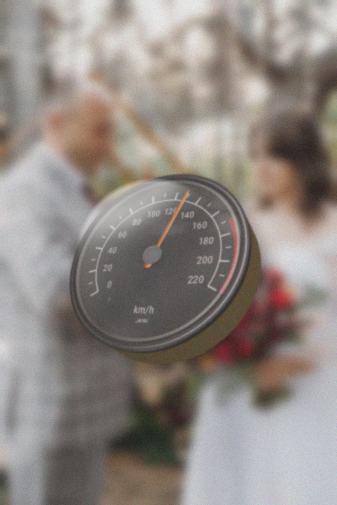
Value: 130 km/h
